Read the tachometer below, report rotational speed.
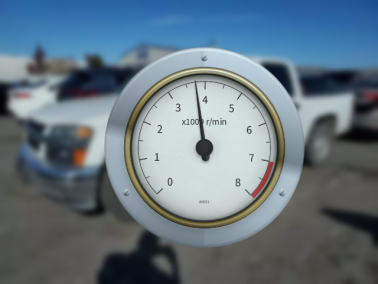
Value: 3750 rpm
